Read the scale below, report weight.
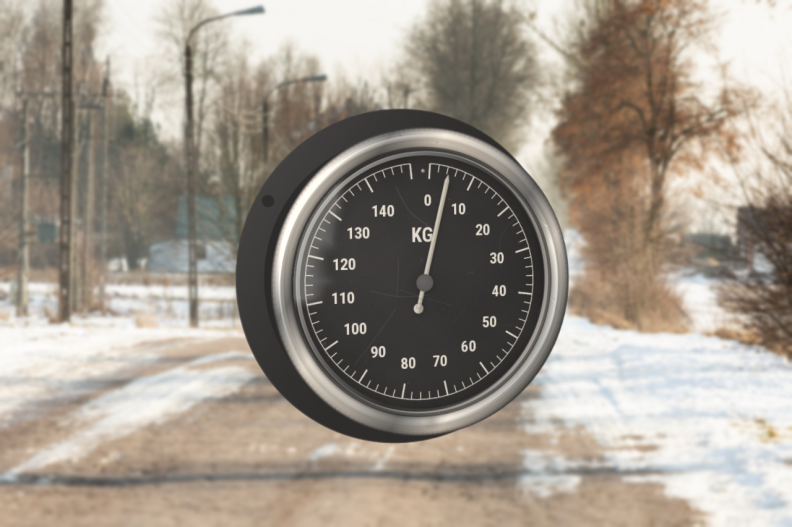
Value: 4 kg
